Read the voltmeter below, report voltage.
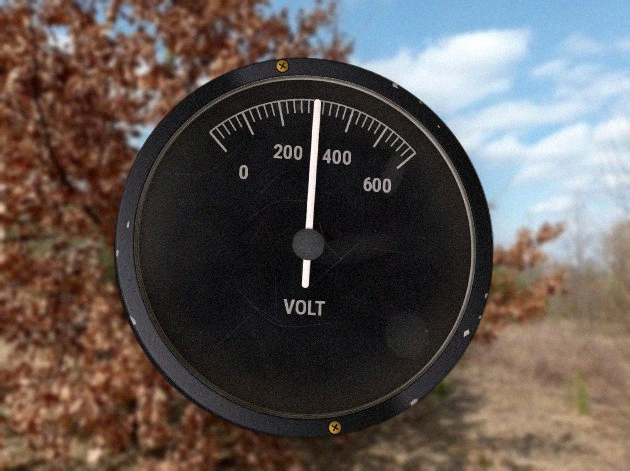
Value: 300 V
